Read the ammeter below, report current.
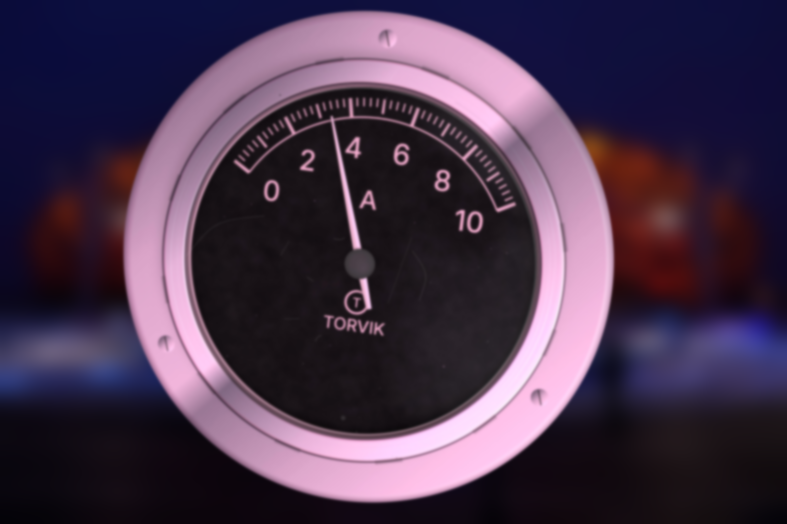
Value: 3.4 A
